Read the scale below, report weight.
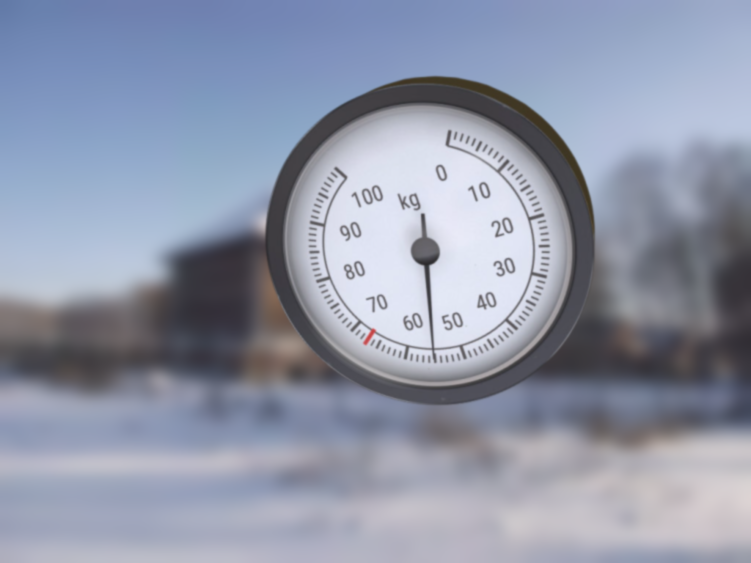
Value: 55 kg
